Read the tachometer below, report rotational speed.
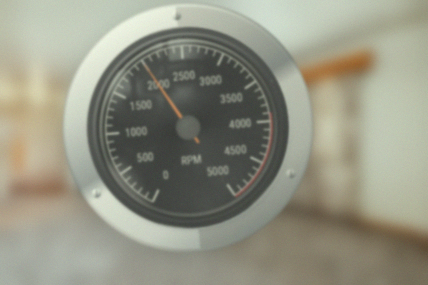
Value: 2000 rpm
